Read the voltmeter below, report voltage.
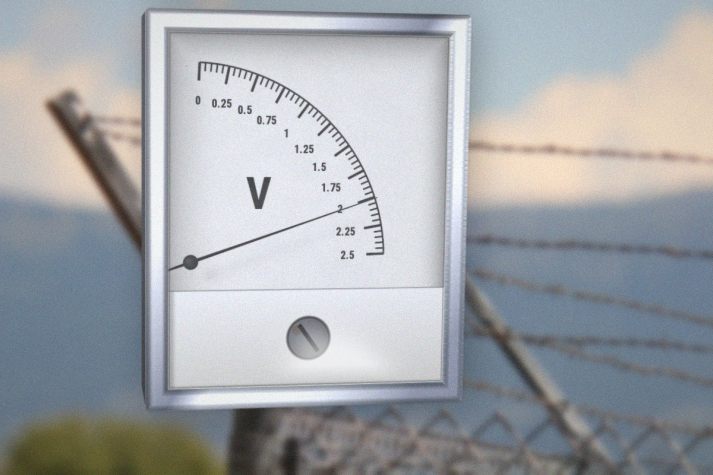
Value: 2 V
